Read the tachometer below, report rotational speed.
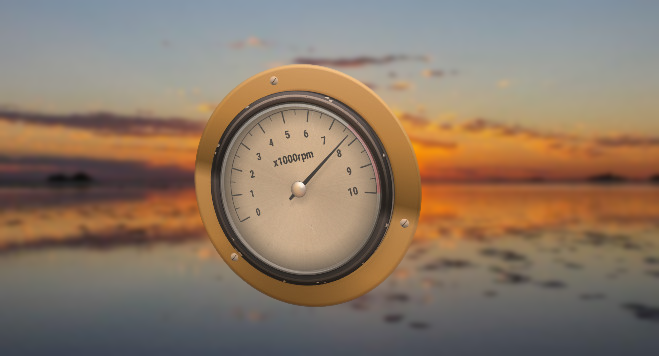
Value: 7750 rpm
